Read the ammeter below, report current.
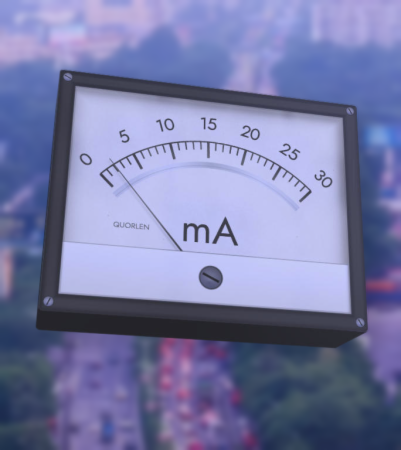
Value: 2 mA
